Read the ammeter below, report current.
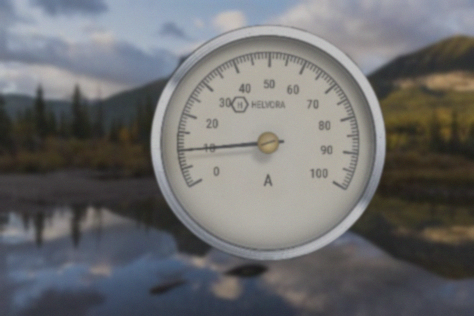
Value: 10 A
